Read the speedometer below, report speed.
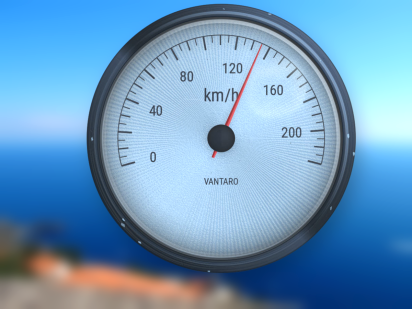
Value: 135 km/h
